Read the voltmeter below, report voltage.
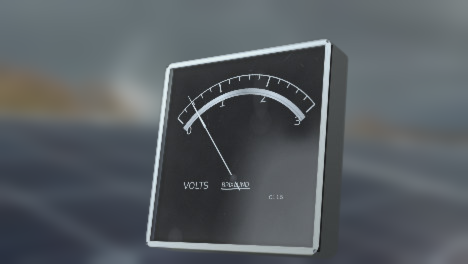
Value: 0.4 V
